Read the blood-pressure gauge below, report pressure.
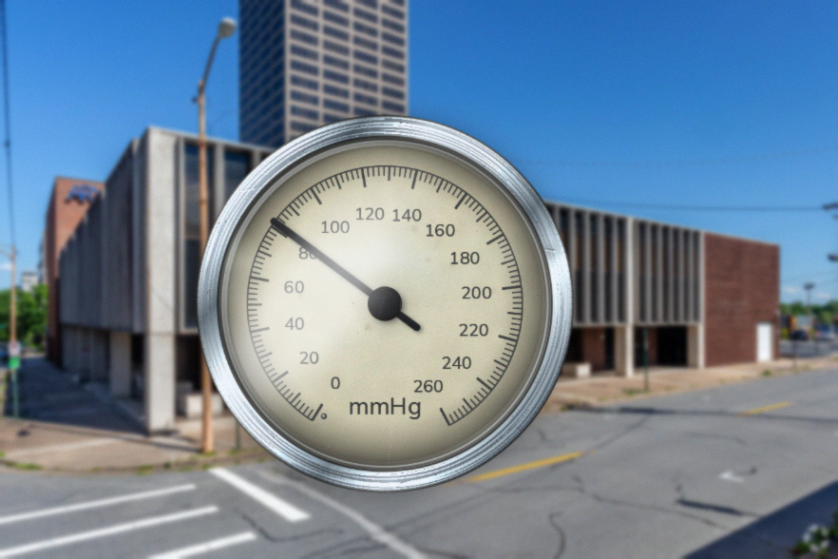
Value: 82 mmHg
